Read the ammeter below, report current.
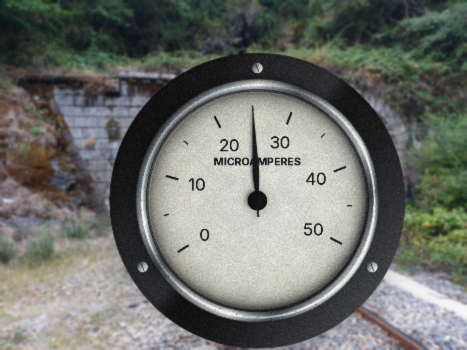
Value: 25 µA
